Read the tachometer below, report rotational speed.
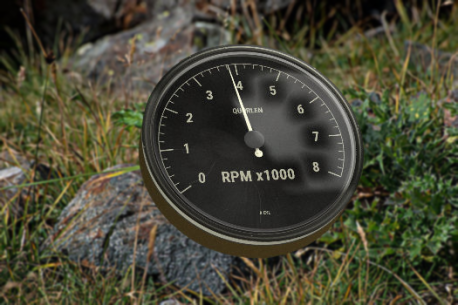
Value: 3800 rpm
